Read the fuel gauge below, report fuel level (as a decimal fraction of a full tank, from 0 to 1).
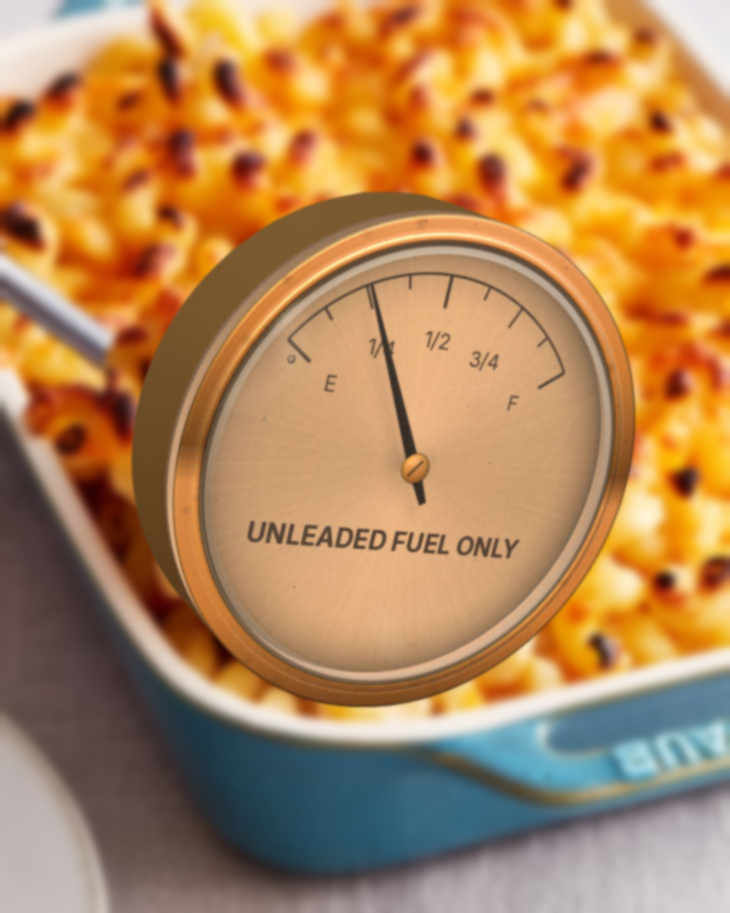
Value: 0.25
